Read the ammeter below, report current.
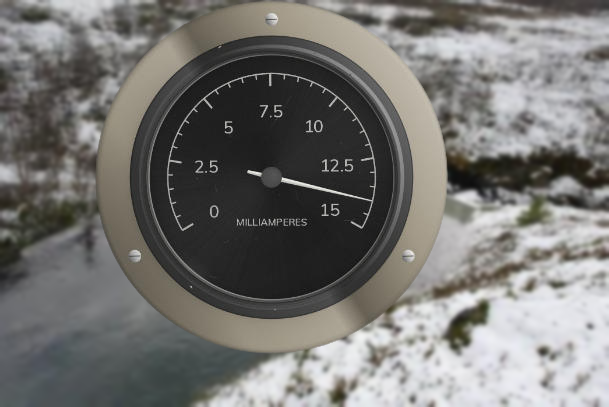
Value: 14 mA
